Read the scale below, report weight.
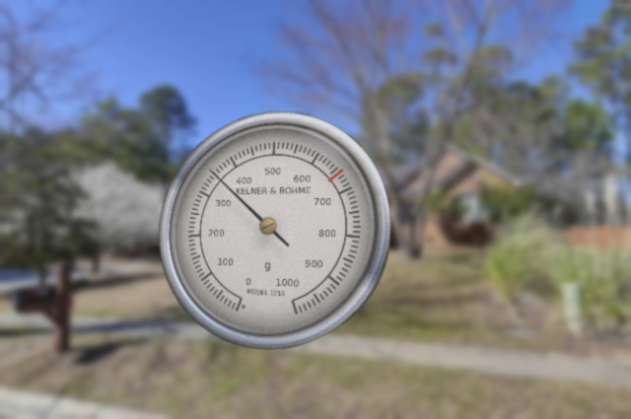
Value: 350 g
